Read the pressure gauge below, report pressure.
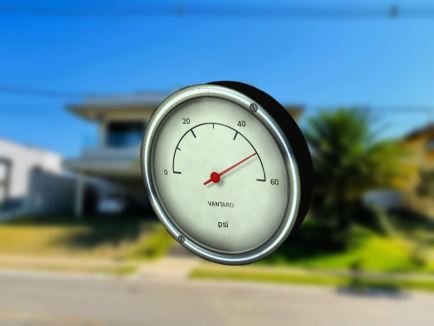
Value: 50 psi
